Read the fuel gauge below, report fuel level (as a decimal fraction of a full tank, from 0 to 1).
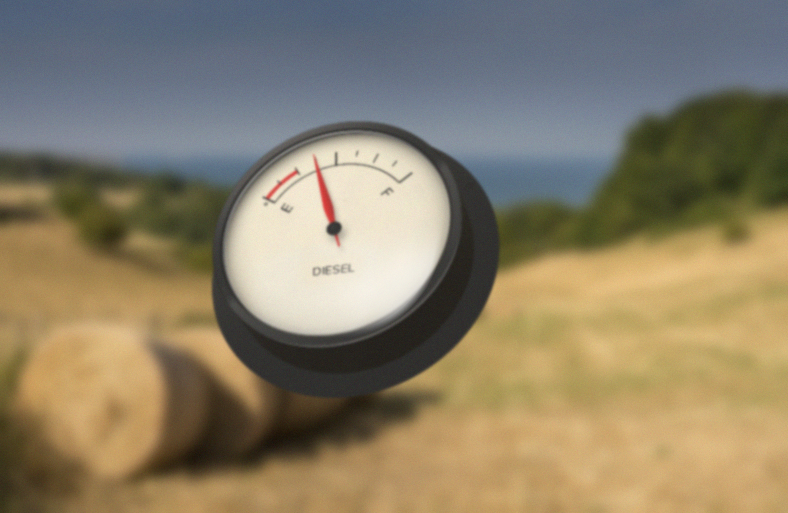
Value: 0.375
